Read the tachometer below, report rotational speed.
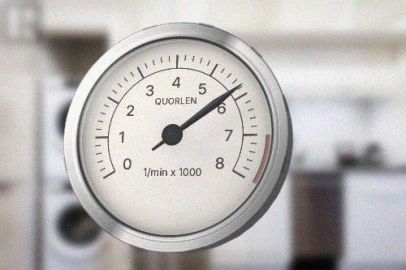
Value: 5800 rpm
